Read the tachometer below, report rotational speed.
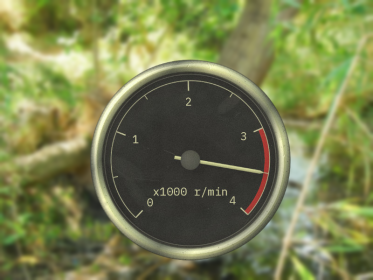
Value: 3500 rpm
